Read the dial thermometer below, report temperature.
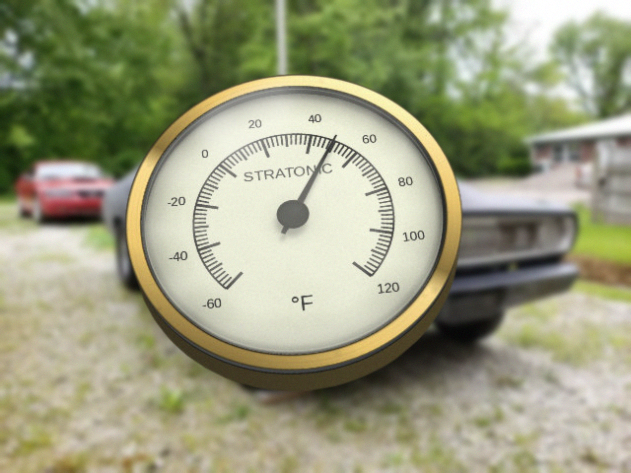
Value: 50 °F
